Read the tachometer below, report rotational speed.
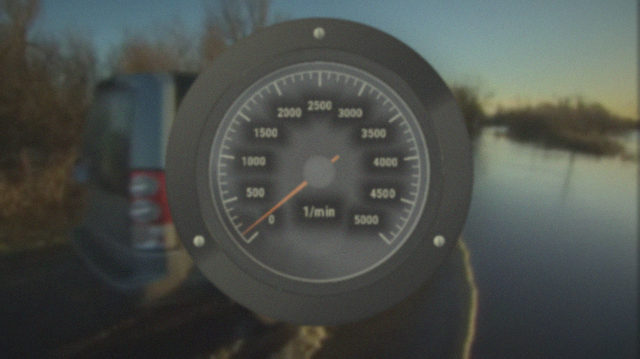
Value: 100 rpm
